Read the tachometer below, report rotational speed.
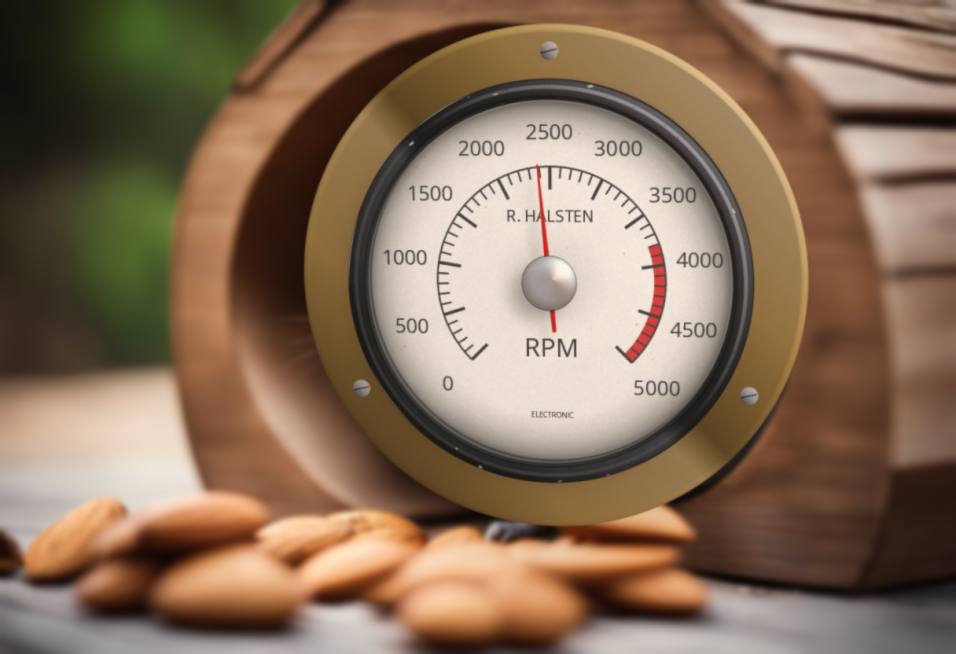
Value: 2400 rpm
